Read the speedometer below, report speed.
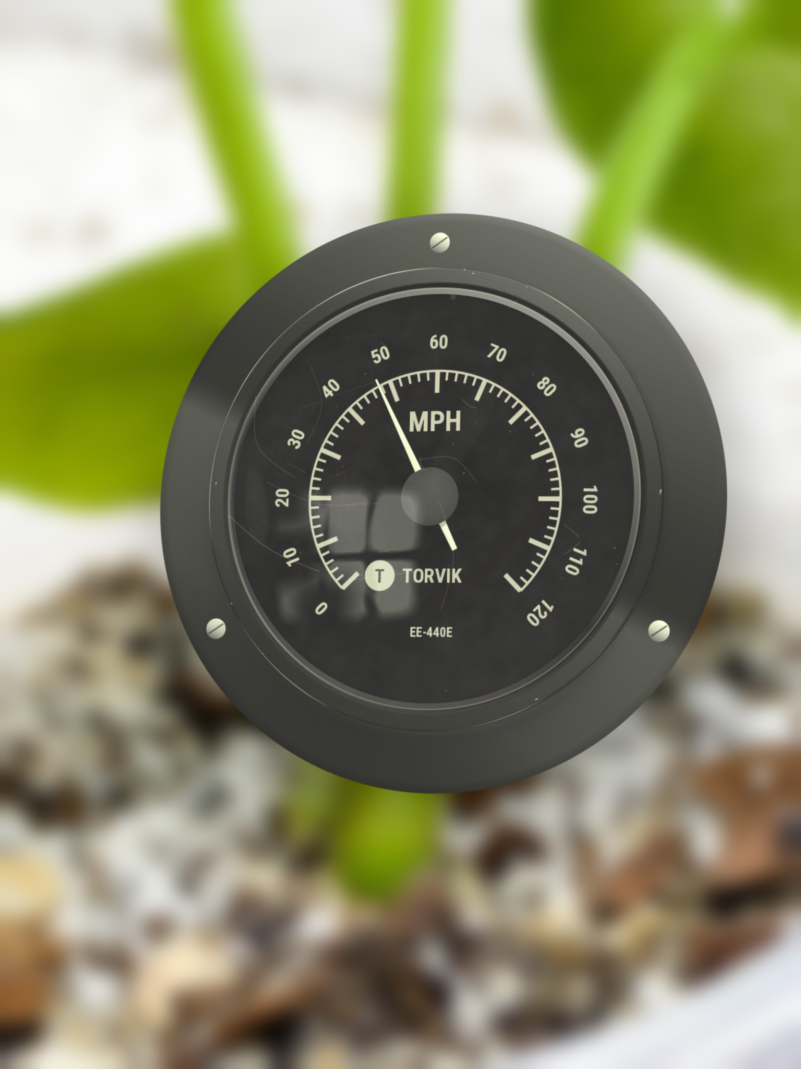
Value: 48 mph
